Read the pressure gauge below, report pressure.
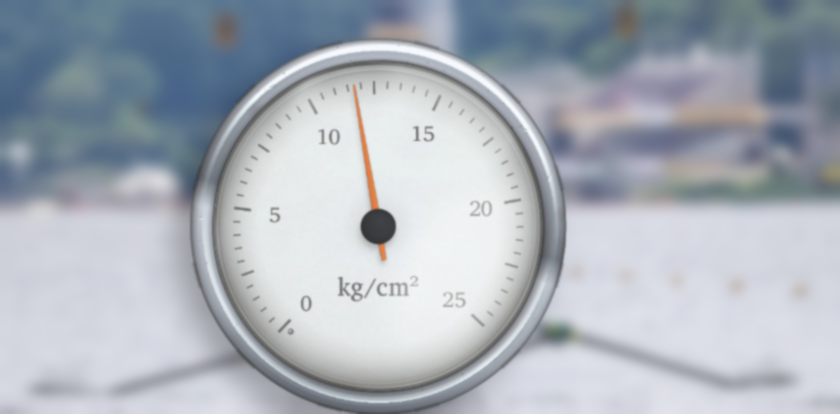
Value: 11.75 kg/cm²
